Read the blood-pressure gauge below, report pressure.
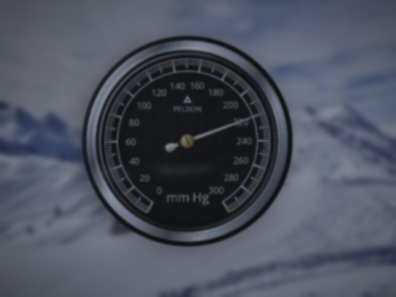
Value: 220 mmHg
